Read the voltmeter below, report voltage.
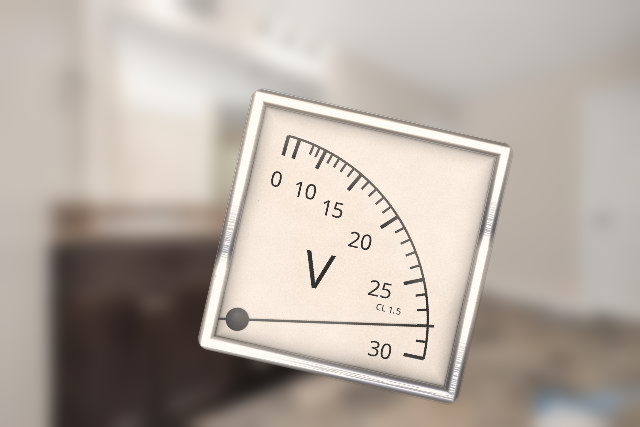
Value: 28 V
